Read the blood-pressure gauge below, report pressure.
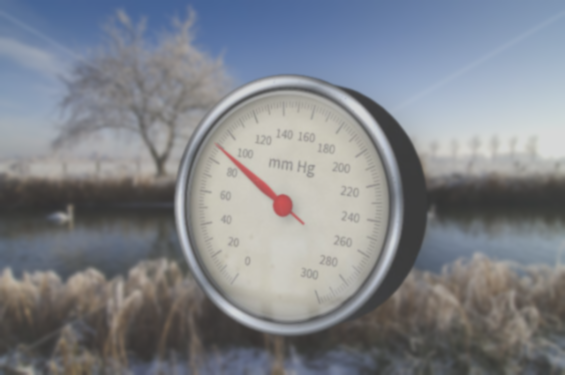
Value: 90 mmHg
